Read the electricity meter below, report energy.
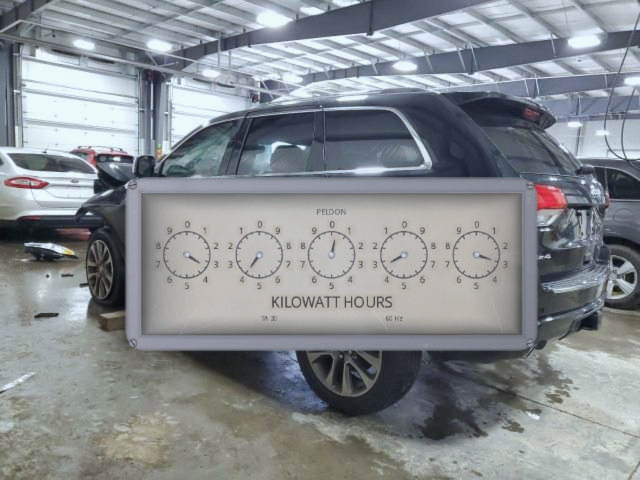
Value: 34033 kWh
